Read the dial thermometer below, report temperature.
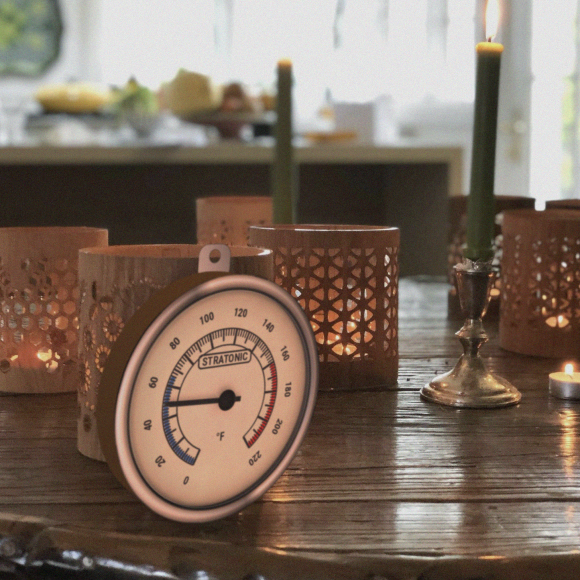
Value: 50 °F
